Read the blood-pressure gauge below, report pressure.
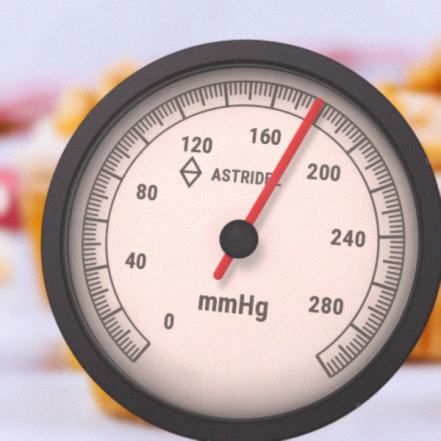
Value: 178 mmHg
